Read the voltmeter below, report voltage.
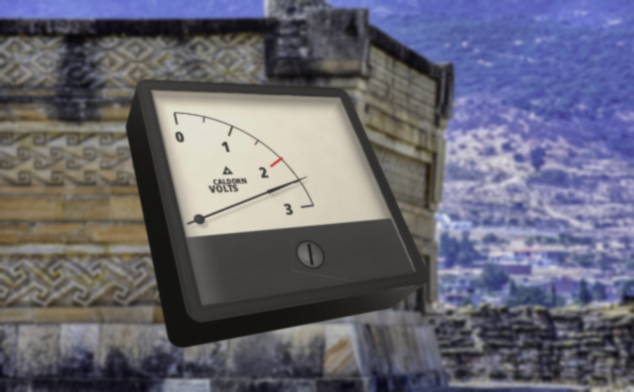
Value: 2.5 V
